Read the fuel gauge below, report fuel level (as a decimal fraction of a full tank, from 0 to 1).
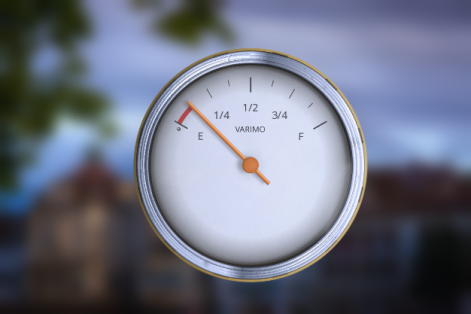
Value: 0.125
